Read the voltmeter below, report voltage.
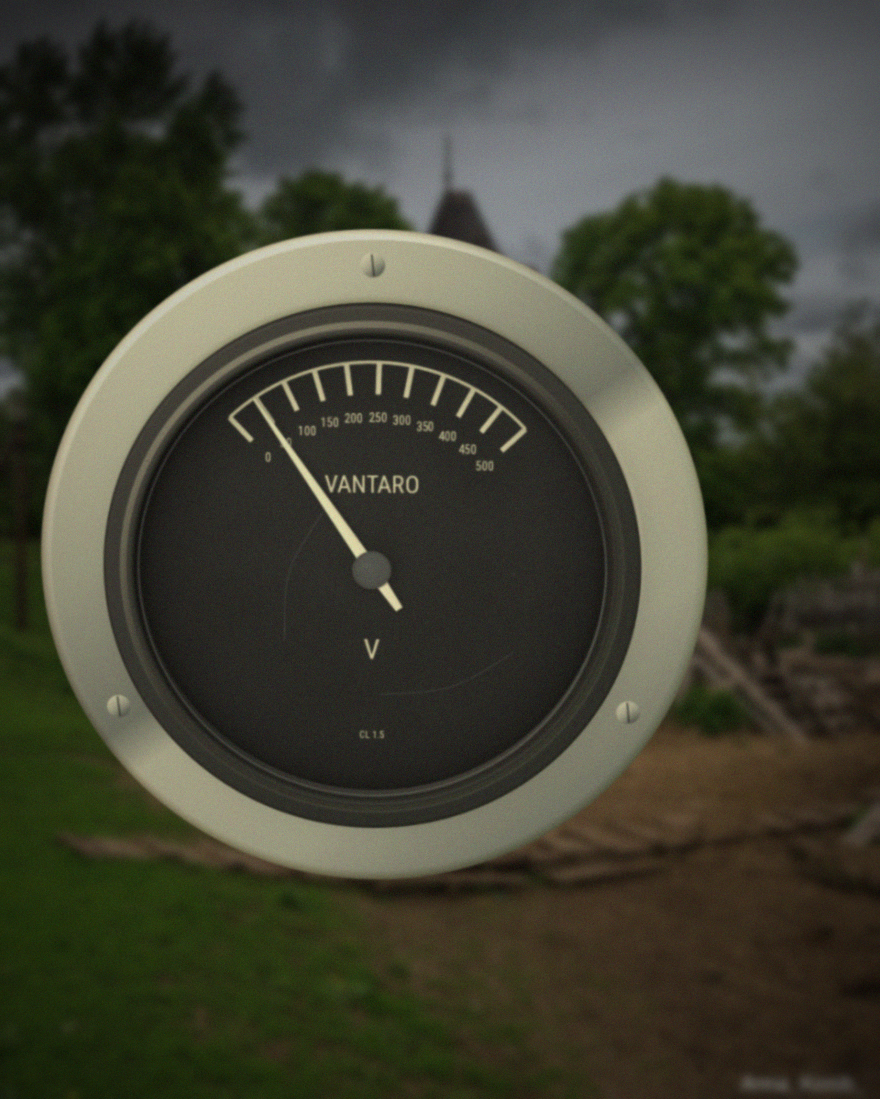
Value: 50 V
